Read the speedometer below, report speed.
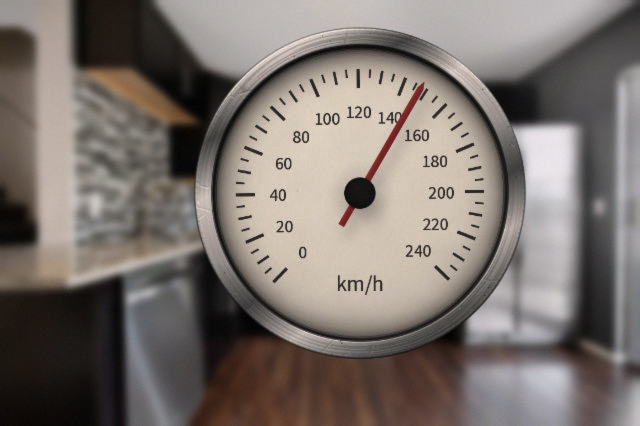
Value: 147.5 km/h
